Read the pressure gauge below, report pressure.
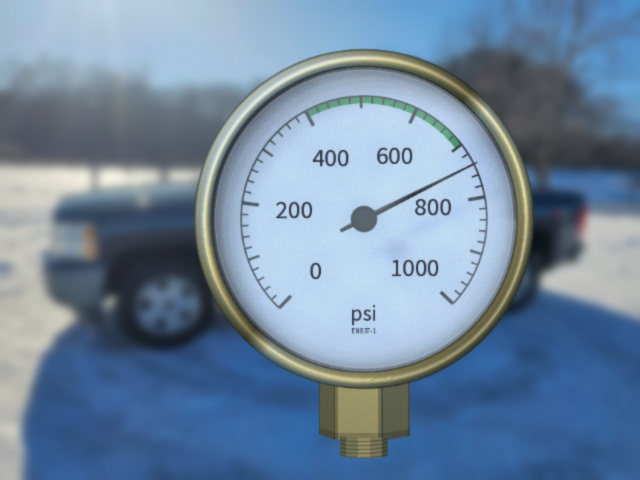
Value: 740 psi
